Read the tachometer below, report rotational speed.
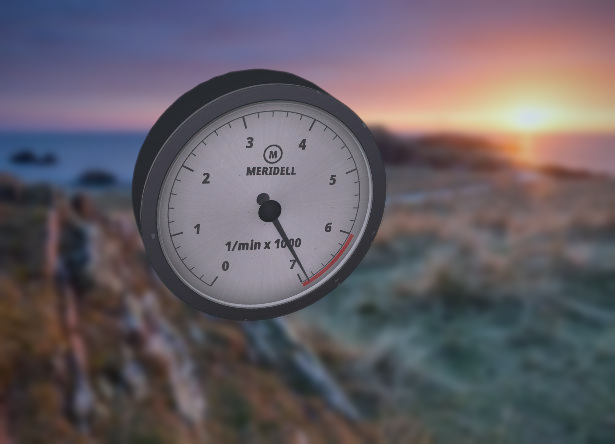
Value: 6900 rpm
